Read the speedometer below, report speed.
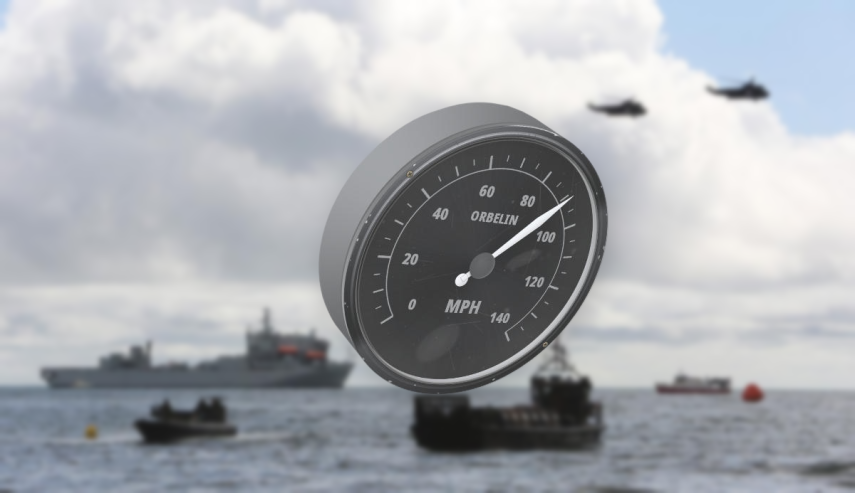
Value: 90 mph
